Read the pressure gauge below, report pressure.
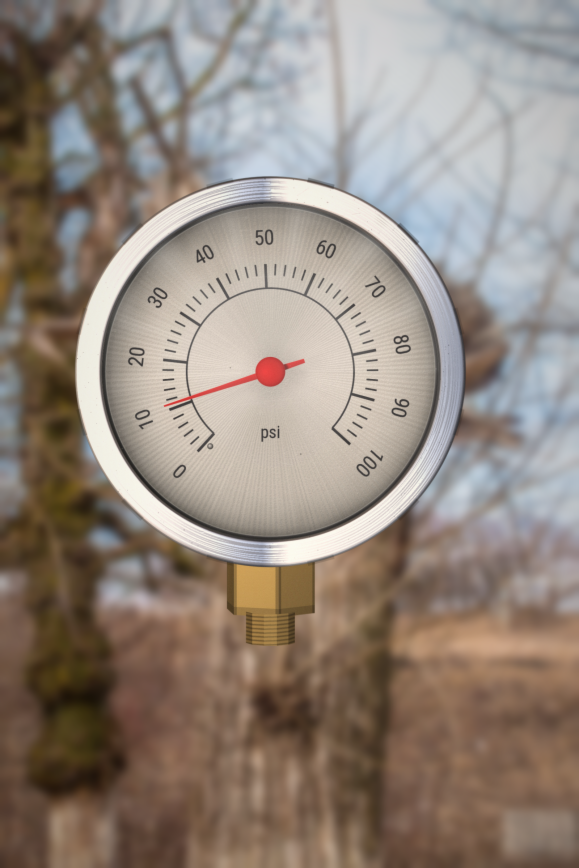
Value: 11 psi
